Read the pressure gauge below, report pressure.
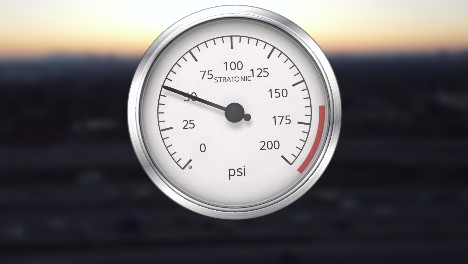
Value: 50 psi
